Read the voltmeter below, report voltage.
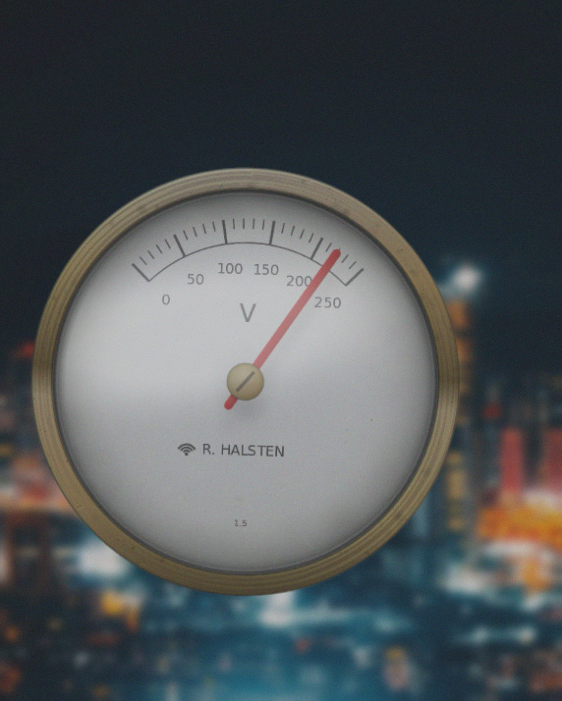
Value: 220 V
